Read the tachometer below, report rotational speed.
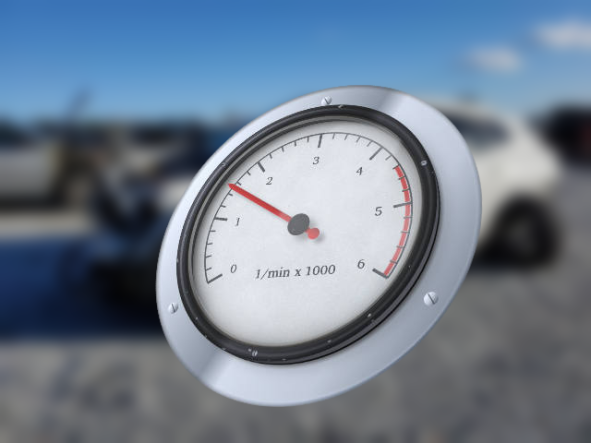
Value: 1500 rpm
